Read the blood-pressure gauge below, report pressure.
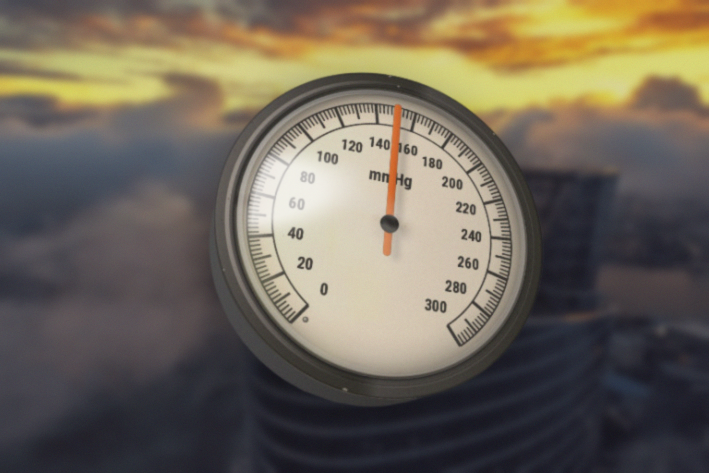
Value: 150 mmHg
